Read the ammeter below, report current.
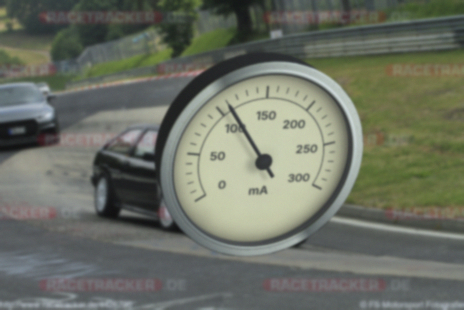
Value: 110 mA
